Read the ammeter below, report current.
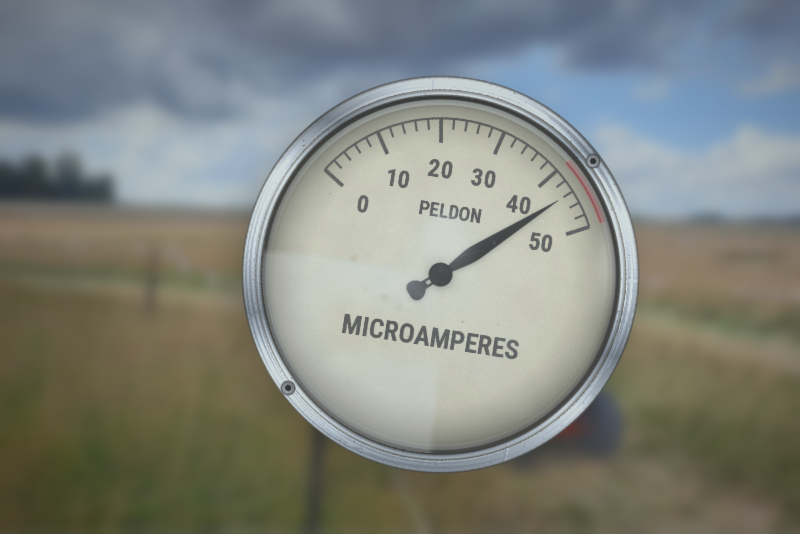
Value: 44 µA
